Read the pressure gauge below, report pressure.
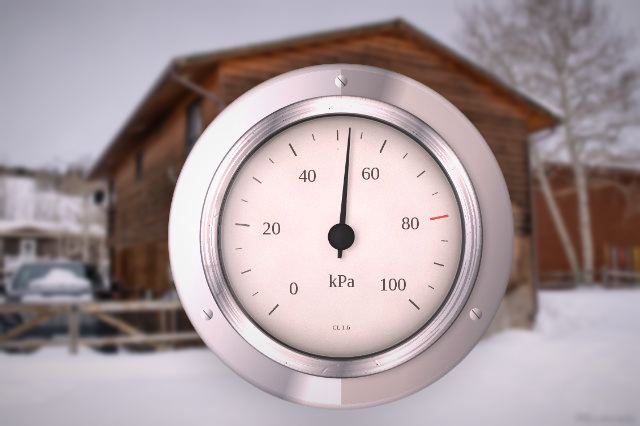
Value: 52.5 kPa
